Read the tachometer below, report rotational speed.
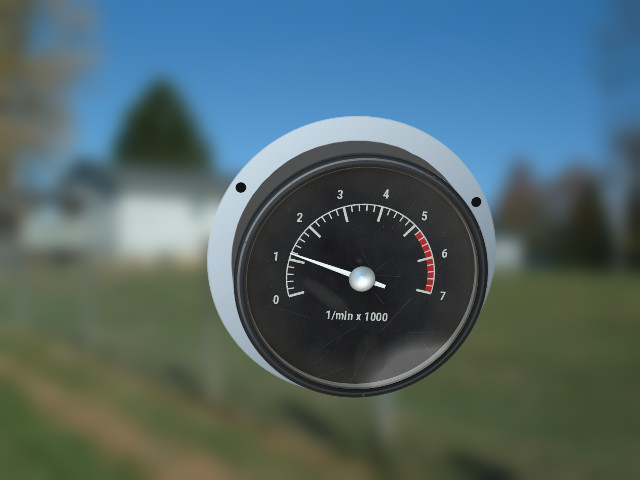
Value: 1200 rpm
